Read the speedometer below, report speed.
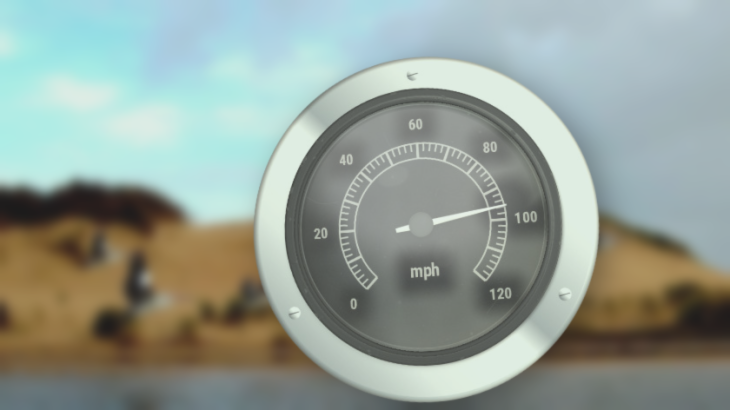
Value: 96 mph
